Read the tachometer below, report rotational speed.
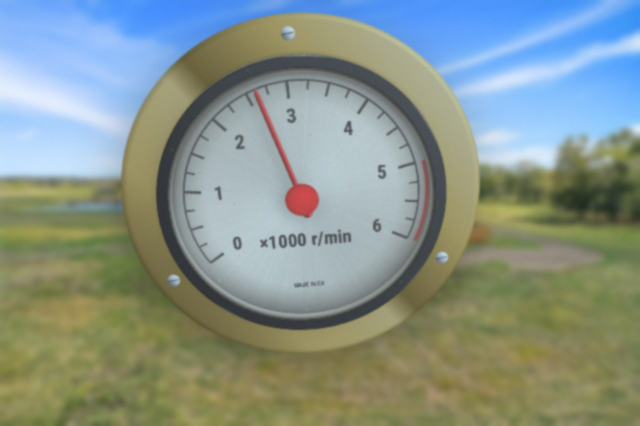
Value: 2625 rpm
